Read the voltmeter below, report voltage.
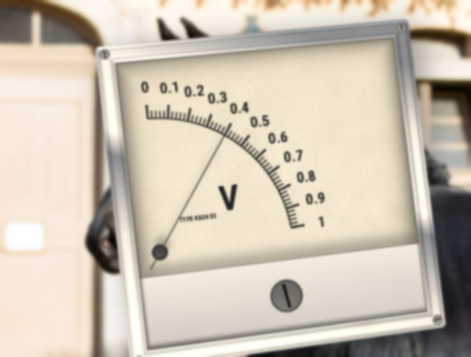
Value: 0.4 V
